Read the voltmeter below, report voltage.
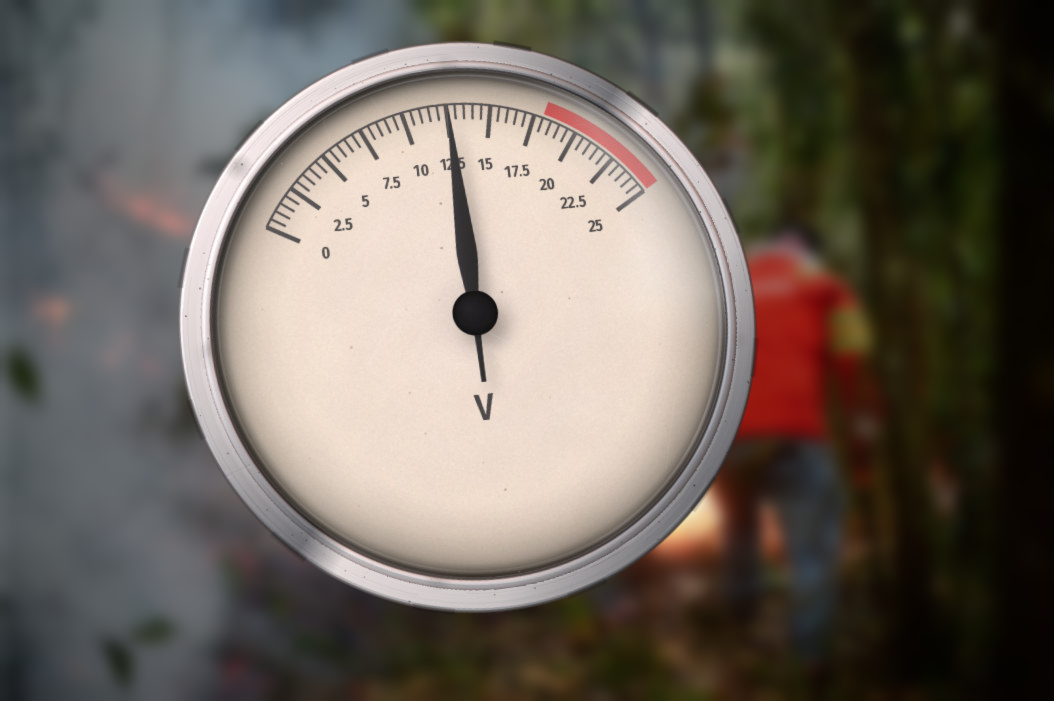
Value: 12.5 V
